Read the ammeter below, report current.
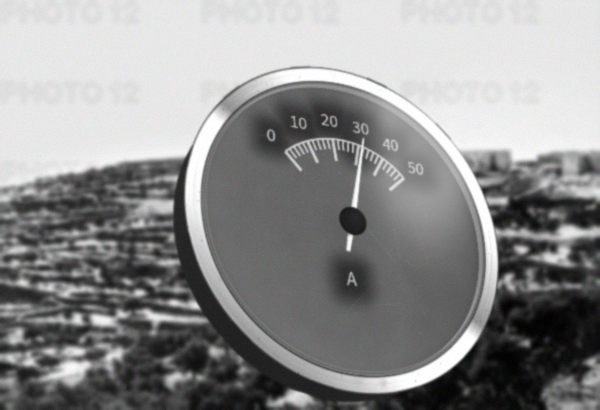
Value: 30 A
